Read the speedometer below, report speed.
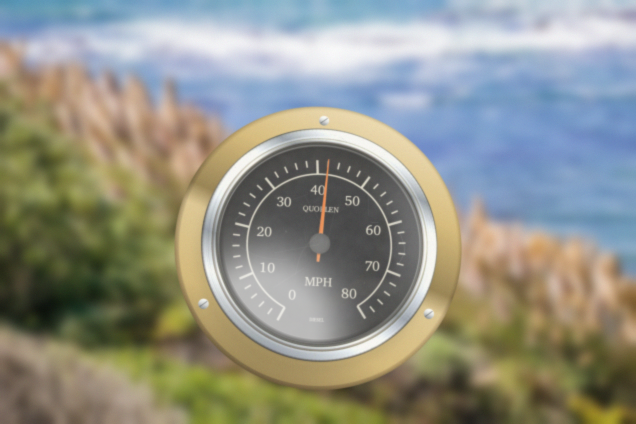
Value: 42 mph
